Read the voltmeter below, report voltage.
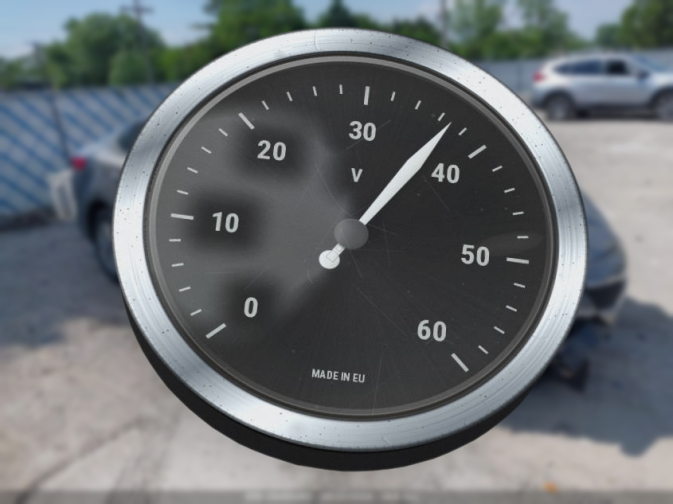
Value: 37 V
